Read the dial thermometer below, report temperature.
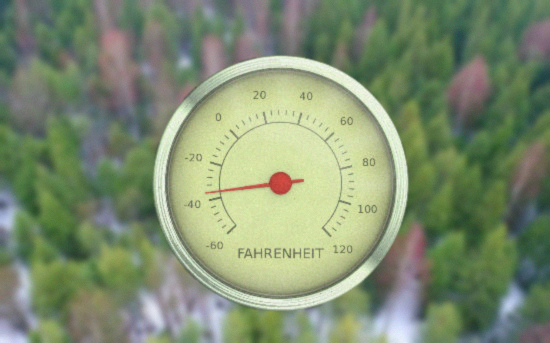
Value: -36 °F
